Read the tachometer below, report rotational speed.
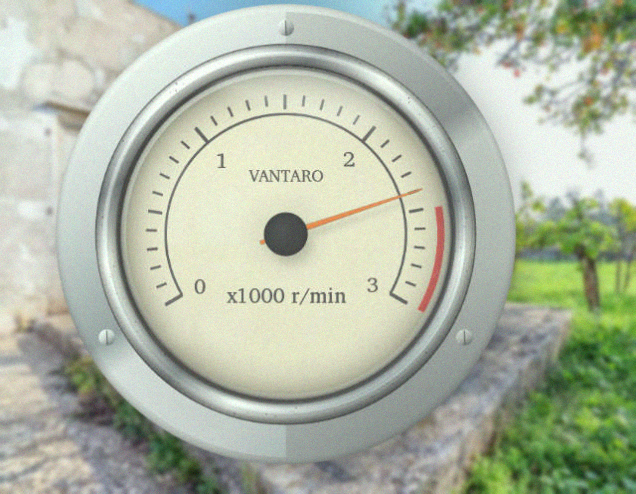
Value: 2400 rpm
